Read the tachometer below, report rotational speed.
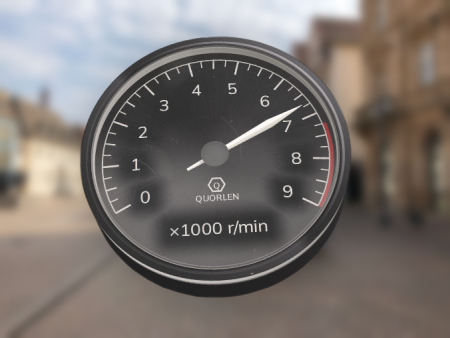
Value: 6750 rpm
